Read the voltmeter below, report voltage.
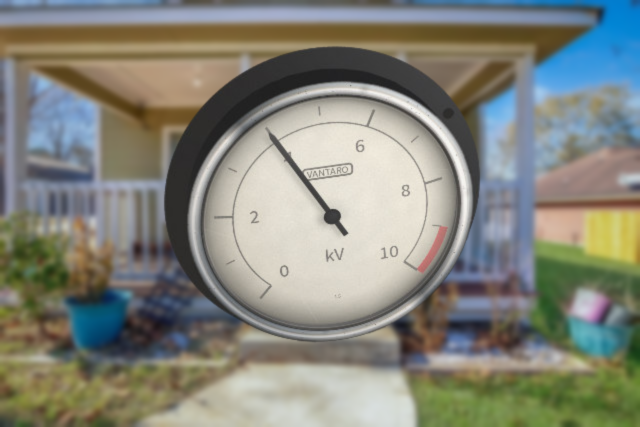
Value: 4 kV
